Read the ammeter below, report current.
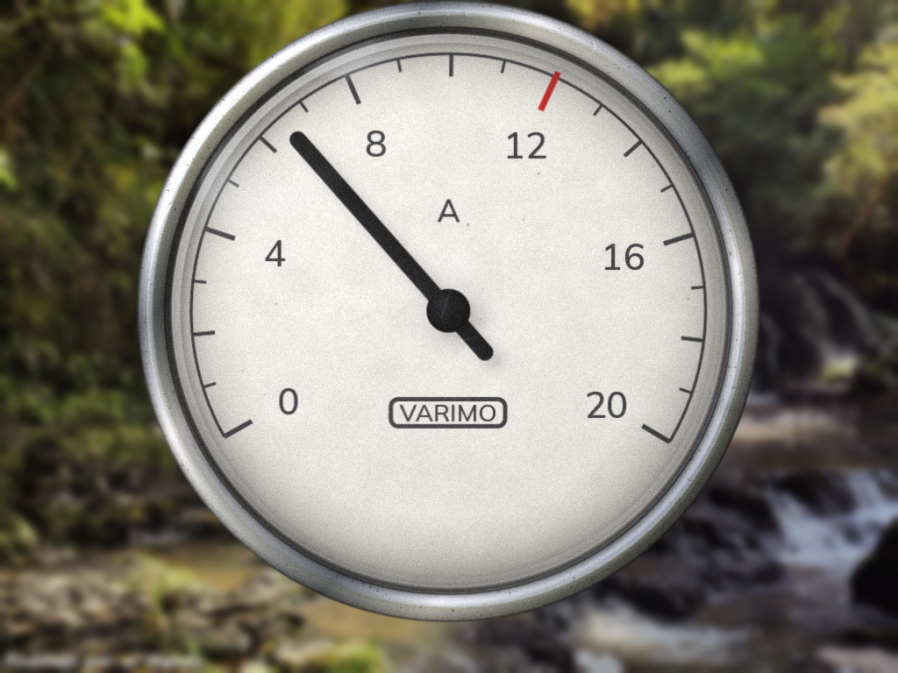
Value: 6.5 A
